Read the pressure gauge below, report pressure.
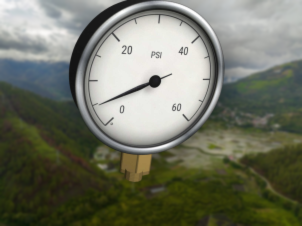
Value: 5 psi
